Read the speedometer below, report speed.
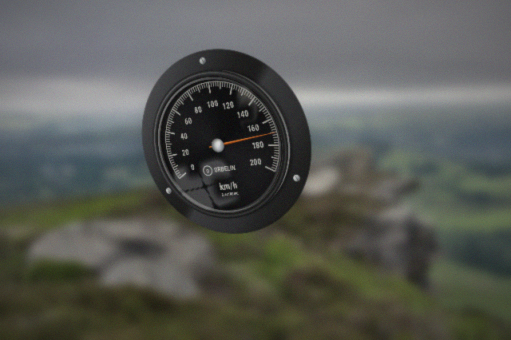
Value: 170 km/h
